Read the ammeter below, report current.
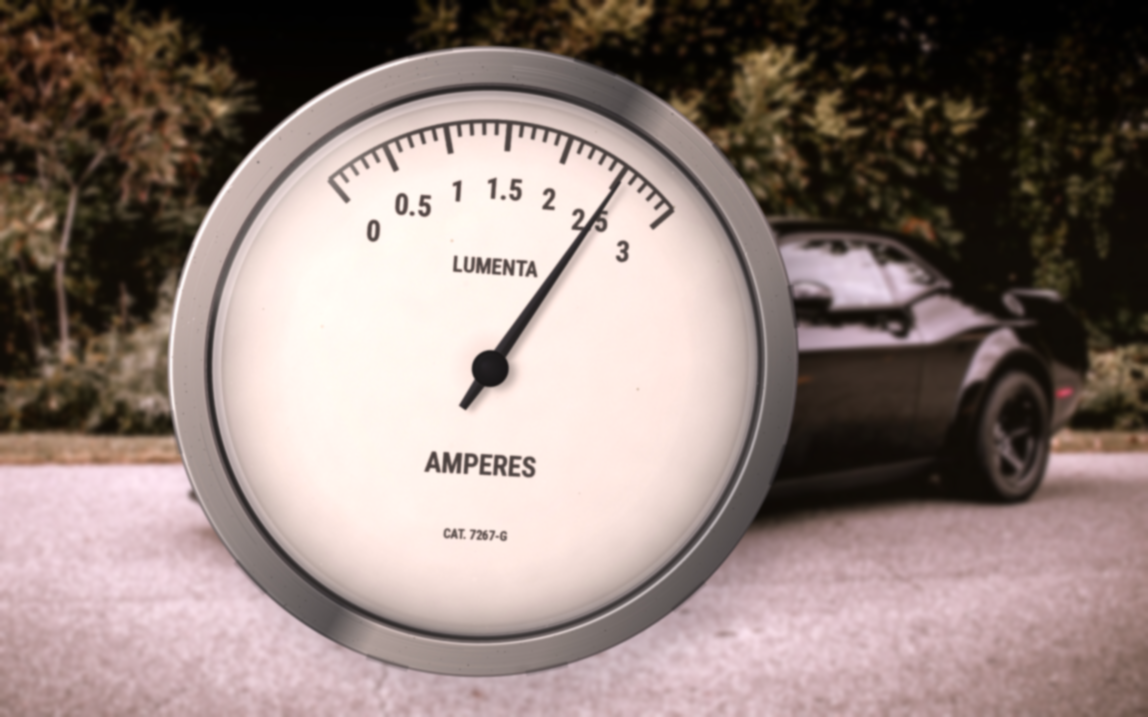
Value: 2.5 A
